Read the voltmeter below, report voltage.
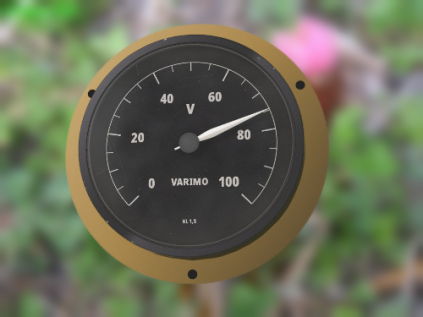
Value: 75 V
